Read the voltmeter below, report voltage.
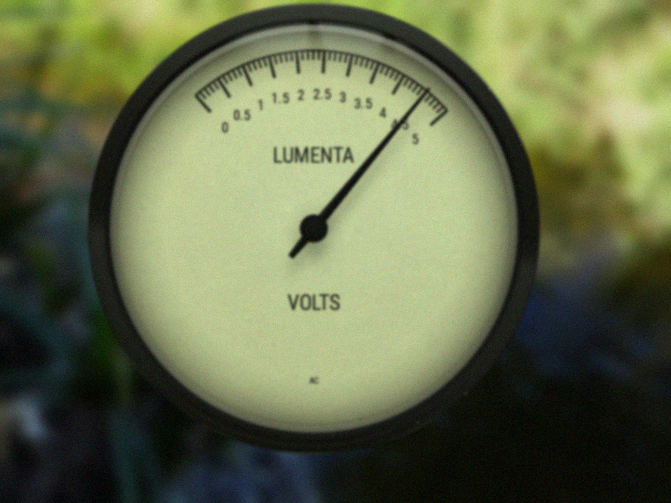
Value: 4.5 V
